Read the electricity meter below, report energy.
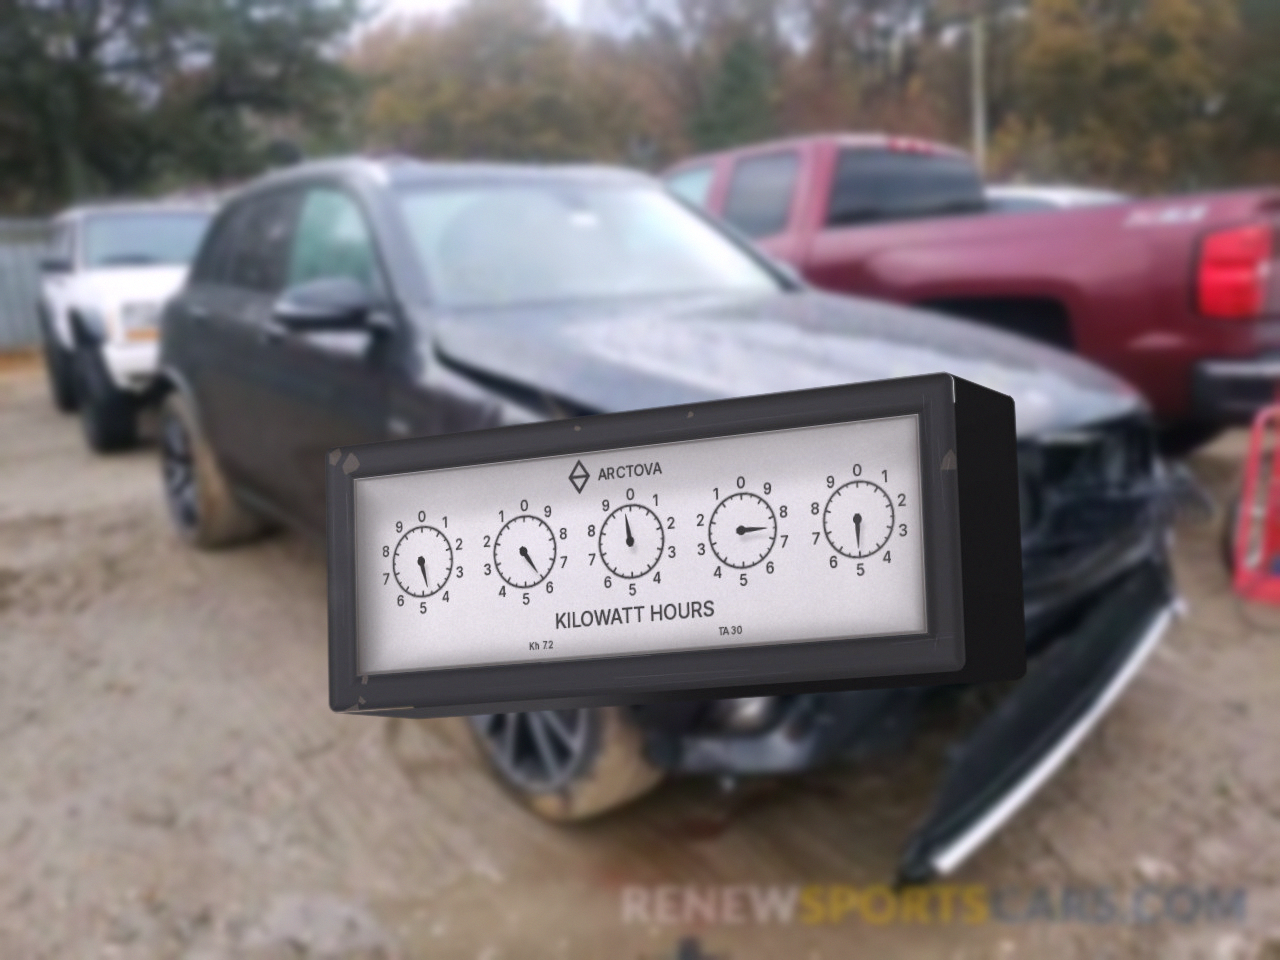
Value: 45975 kWh
